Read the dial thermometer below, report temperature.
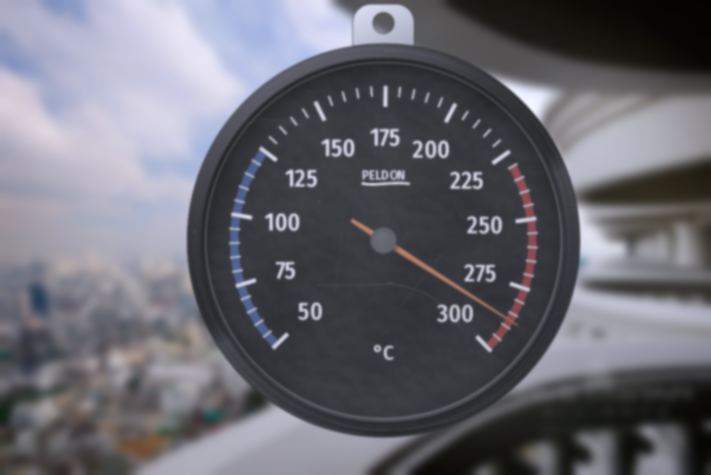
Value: 287.5 °C
